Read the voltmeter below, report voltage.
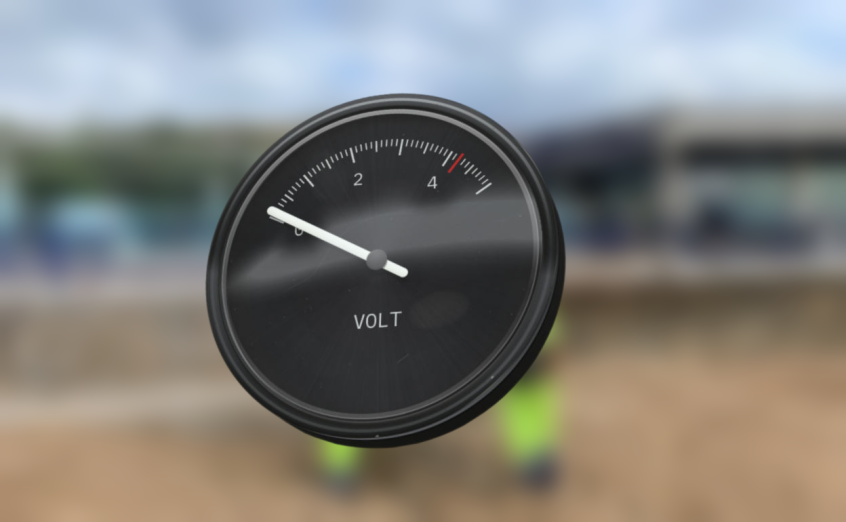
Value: 0.1 V
